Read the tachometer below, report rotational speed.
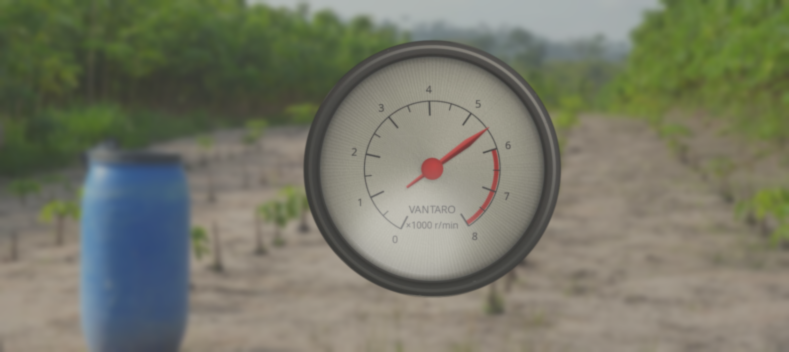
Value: 5500 rpm
